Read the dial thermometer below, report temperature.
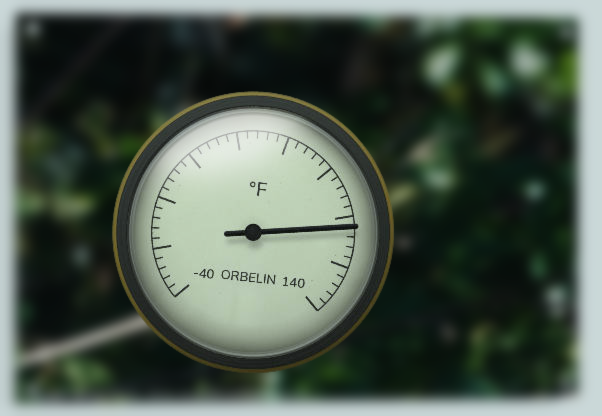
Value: 104 °F
